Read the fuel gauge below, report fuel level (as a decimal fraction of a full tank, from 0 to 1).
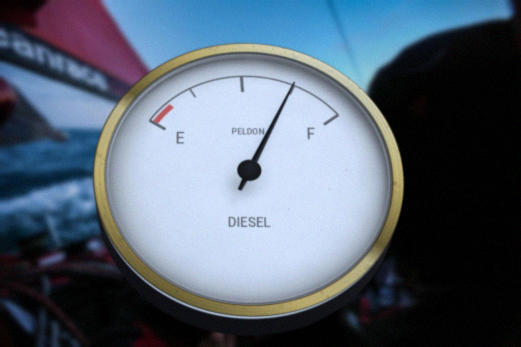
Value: 0.75
